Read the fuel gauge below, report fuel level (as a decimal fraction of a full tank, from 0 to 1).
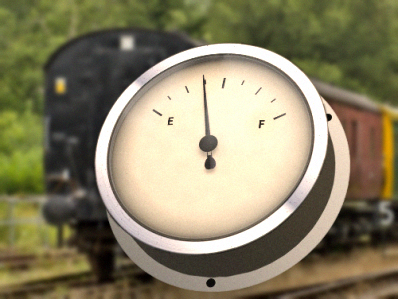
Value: 0.375
